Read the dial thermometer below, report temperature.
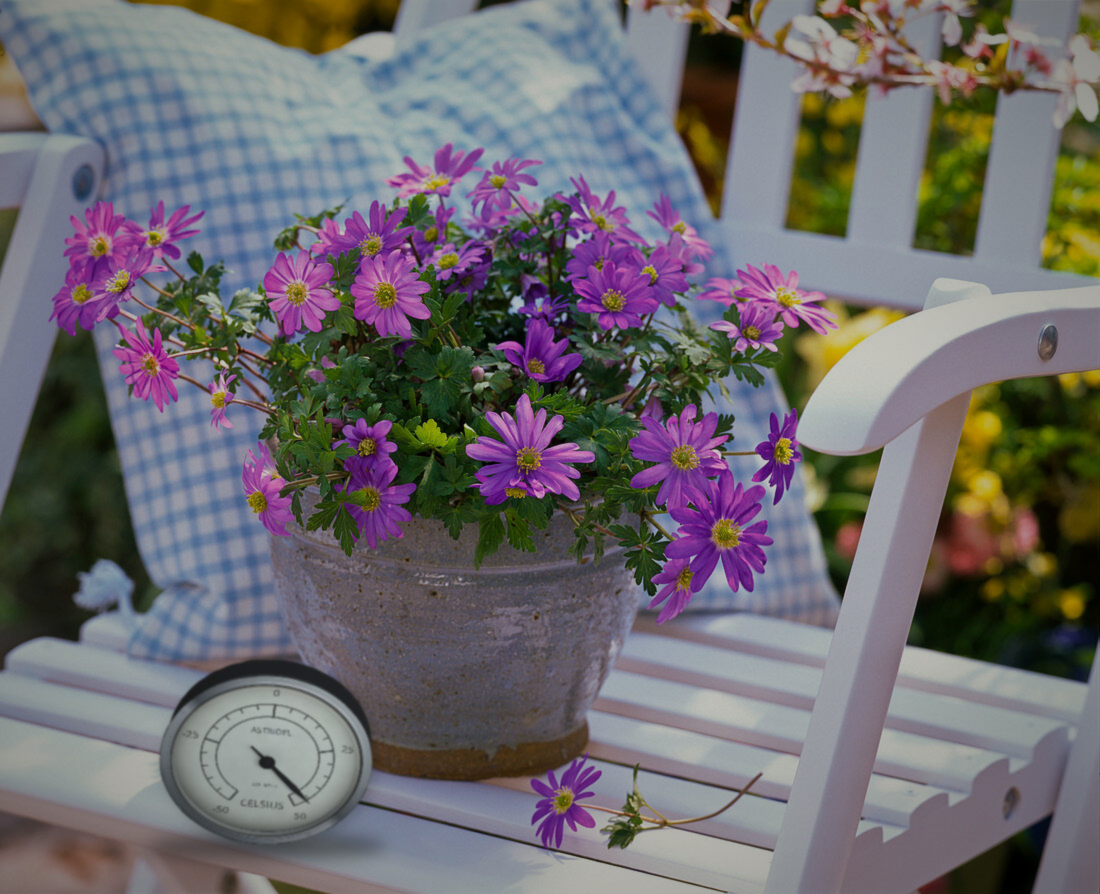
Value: 45 °C
